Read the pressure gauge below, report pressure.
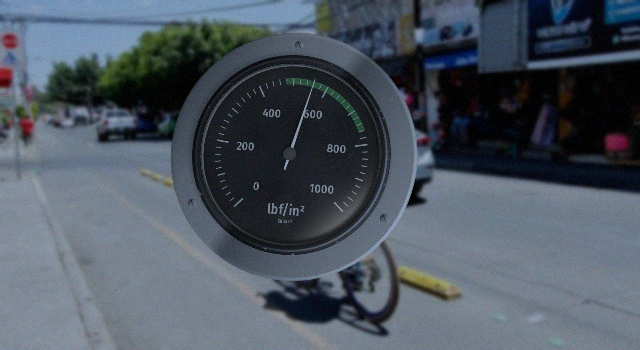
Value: 560 psi
